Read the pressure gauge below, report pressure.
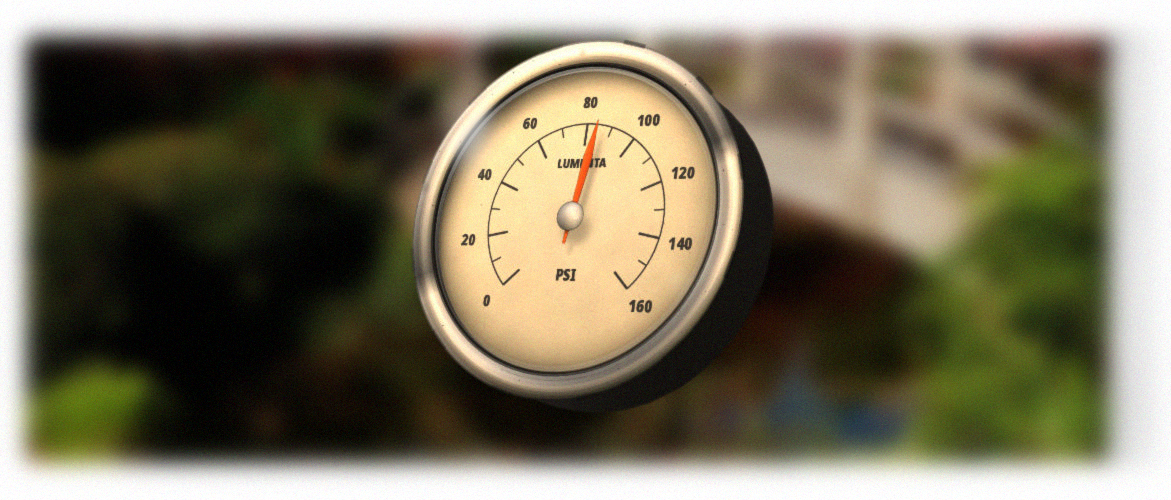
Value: 85 psi
